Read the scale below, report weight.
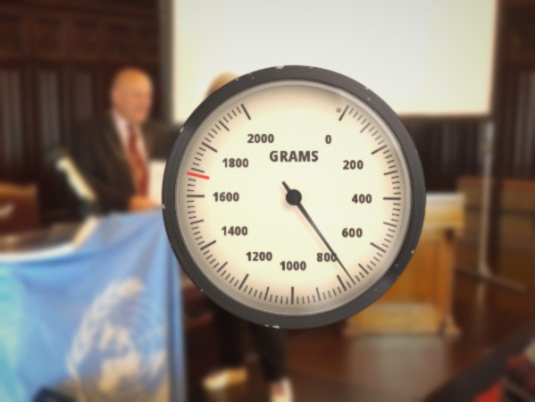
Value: 760 g
